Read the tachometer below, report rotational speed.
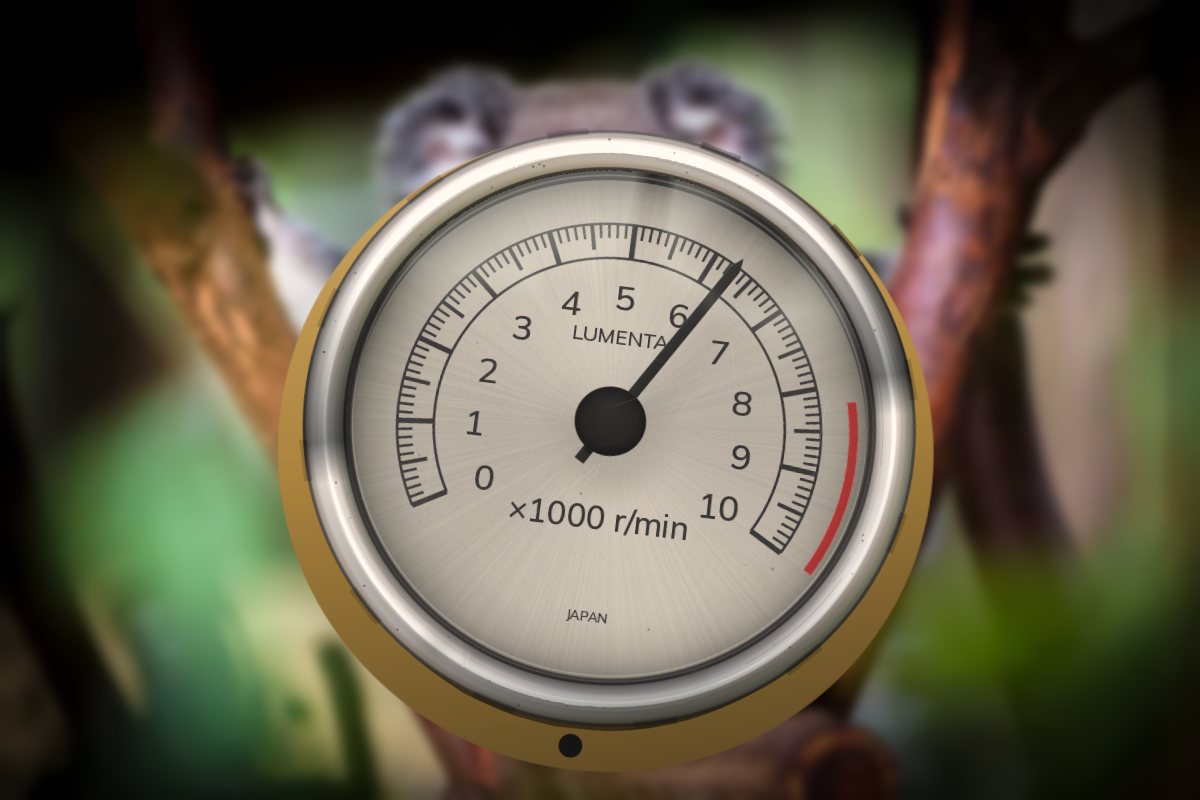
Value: 6300 rpm
